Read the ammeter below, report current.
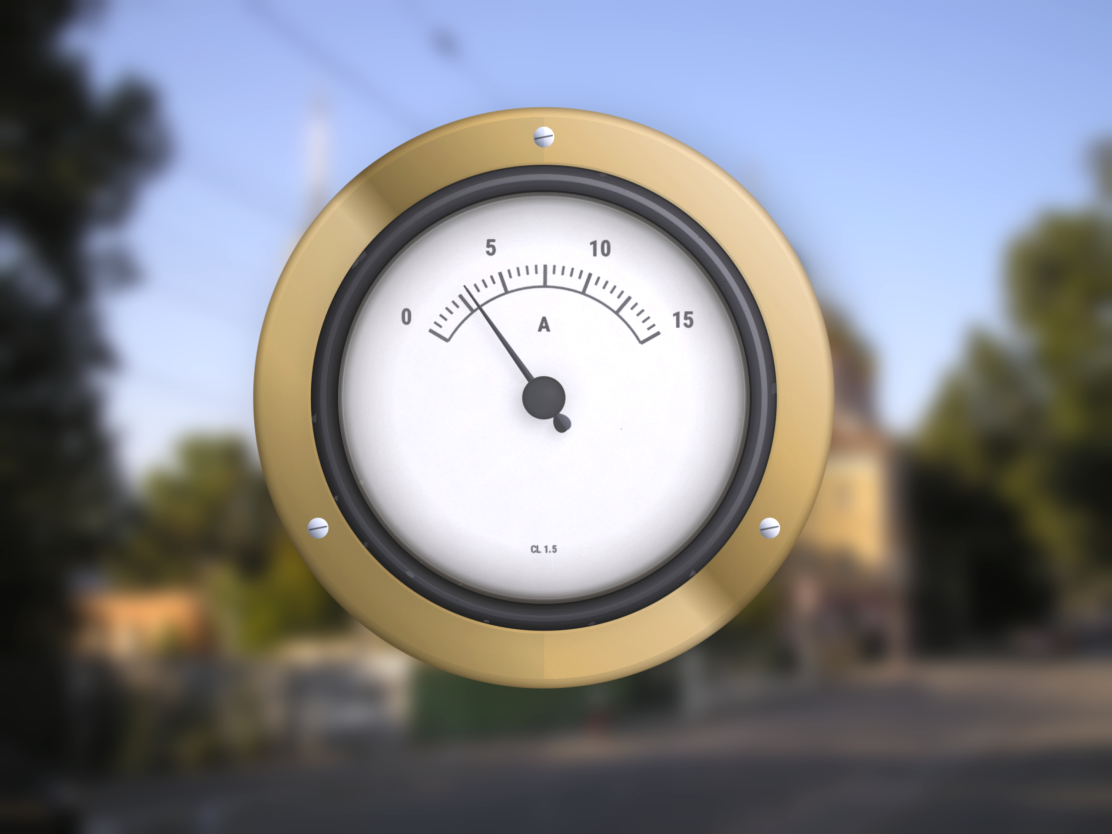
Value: 3 A
